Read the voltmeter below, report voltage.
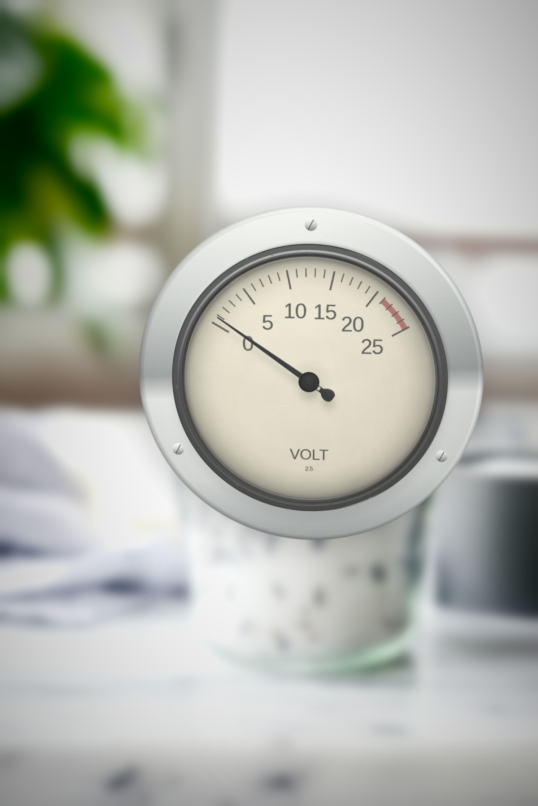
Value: 1 V
